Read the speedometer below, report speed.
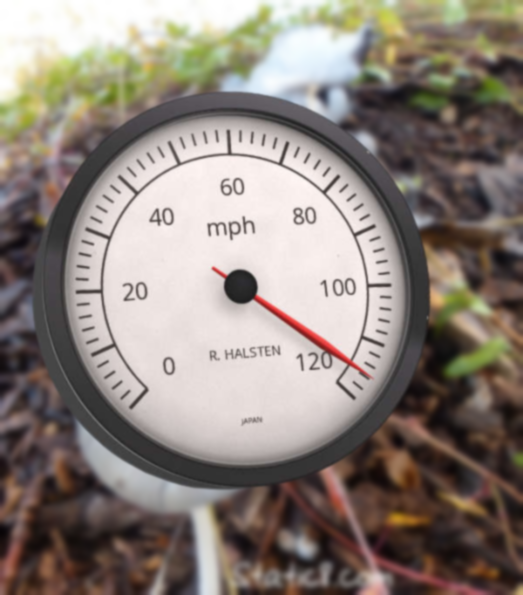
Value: 116 mph
